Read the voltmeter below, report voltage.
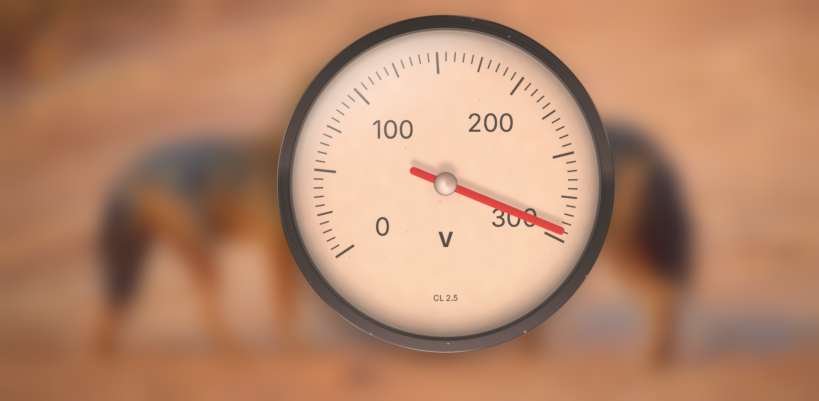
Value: 295 V
